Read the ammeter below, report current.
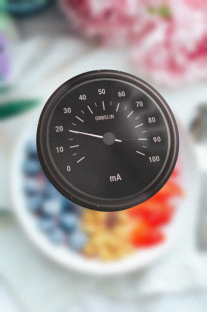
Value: 20 mA
